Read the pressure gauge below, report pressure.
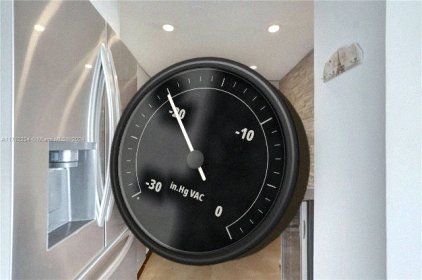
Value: -20 inHg
